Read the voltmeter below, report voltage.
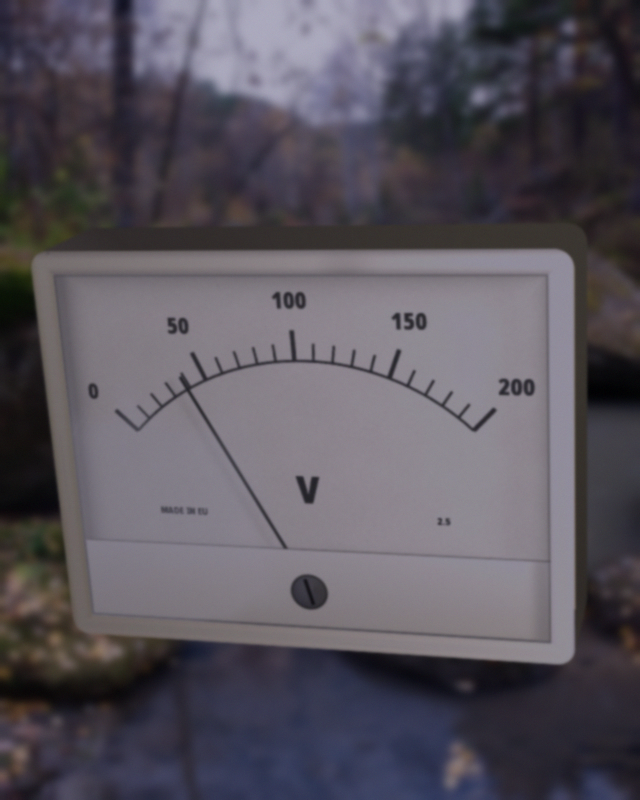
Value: 40 V
